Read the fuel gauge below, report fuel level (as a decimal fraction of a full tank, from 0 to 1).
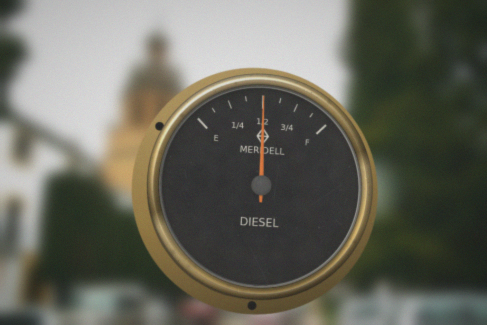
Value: 0.5
